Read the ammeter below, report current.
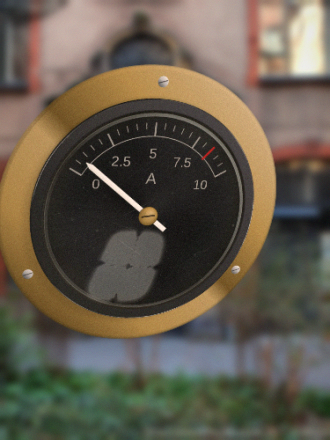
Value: 0.75 A
